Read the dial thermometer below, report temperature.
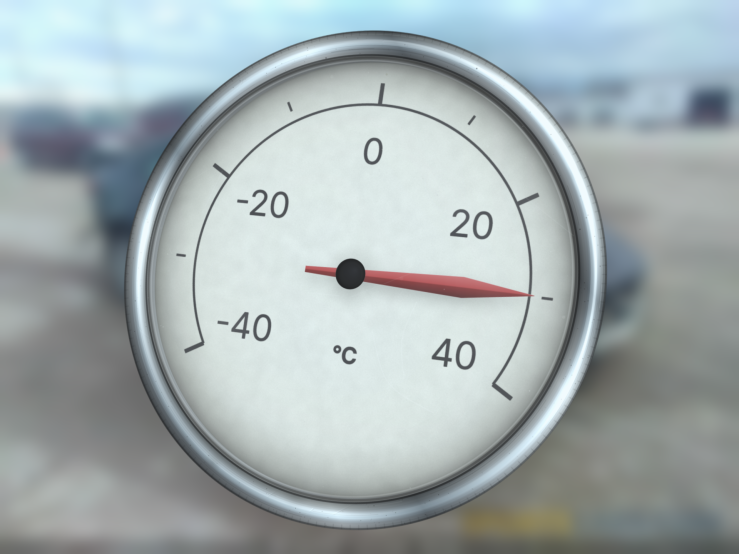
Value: 30 °C
